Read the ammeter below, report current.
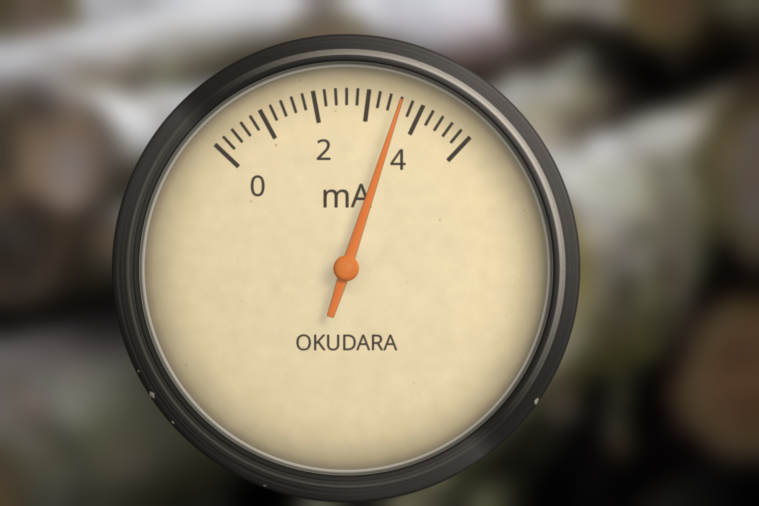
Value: 3.6 mA
